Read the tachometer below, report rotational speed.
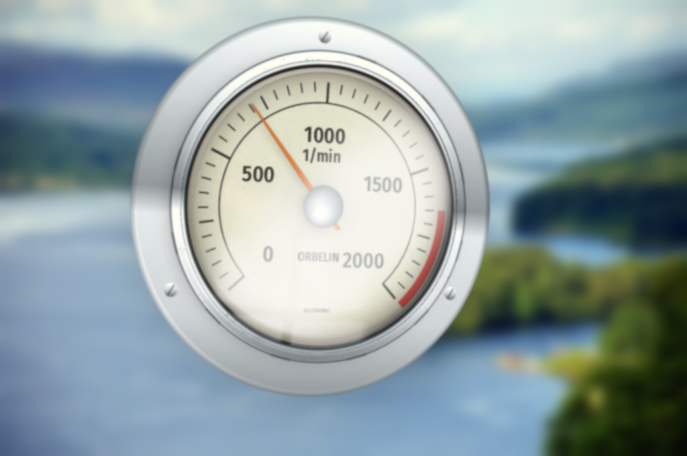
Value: 700 rpm
